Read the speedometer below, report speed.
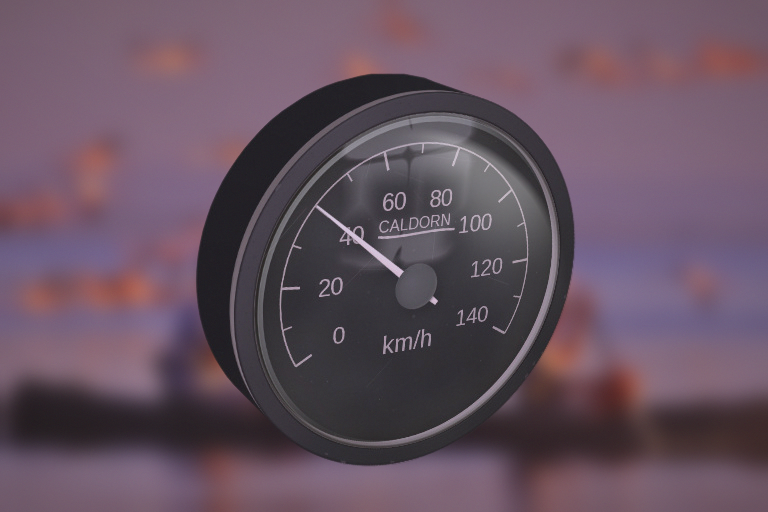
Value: 40 km/h
